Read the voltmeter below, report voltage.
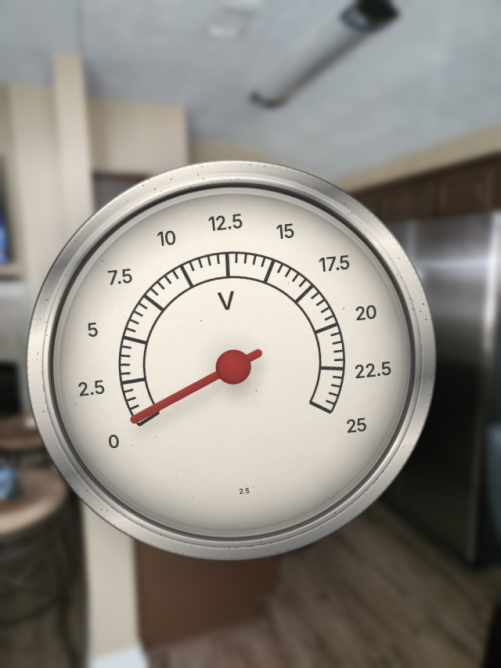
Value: 0.5 V
